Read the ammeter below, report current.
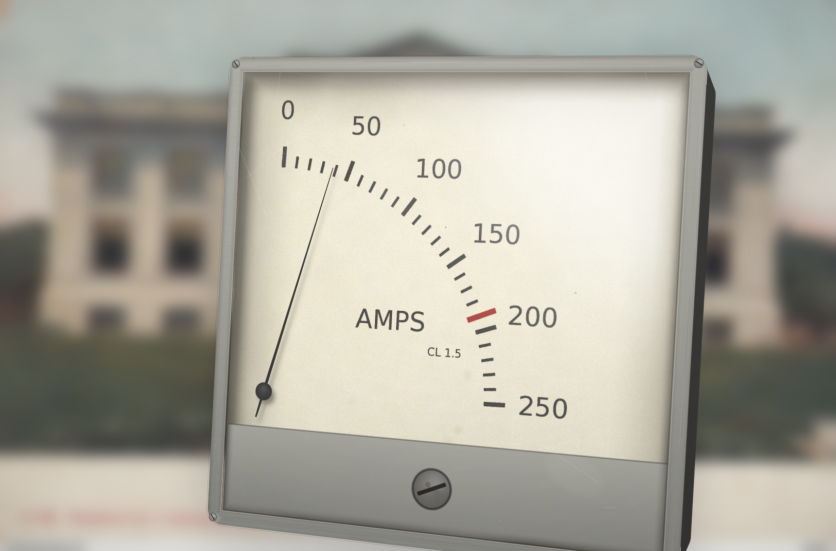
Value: 40 A
